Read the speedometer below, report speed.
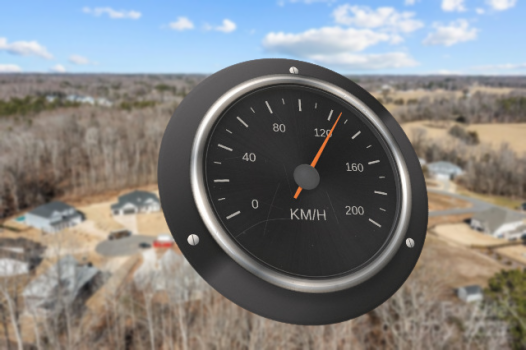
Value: 125 km/h
